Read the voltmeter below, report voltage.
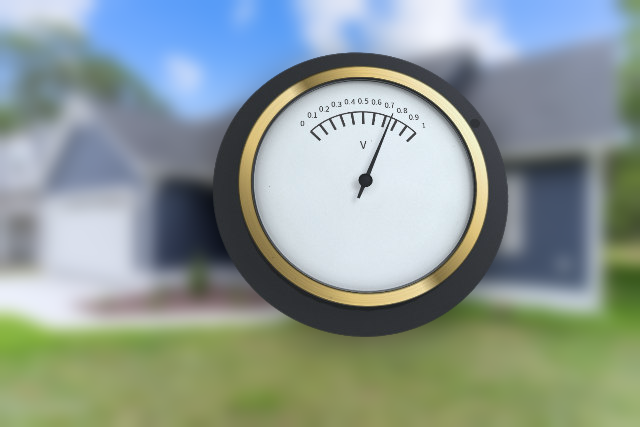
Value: 0.75 V
